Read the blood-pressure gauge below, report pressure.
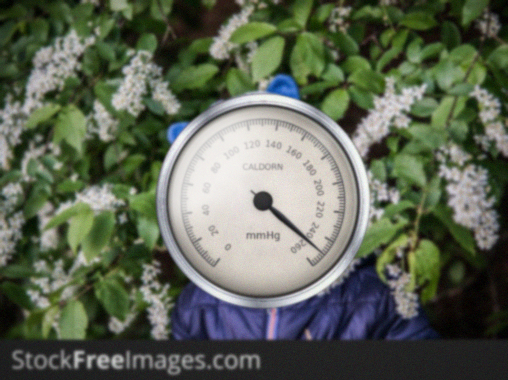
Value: 250 mmHg
